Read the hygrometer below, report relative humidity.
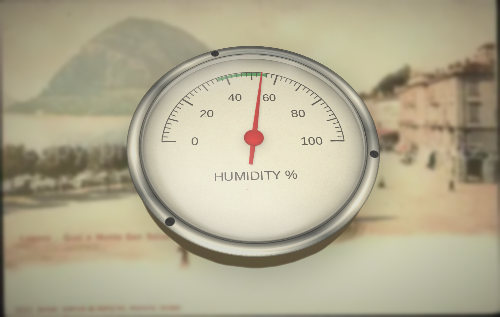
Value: 54 %
